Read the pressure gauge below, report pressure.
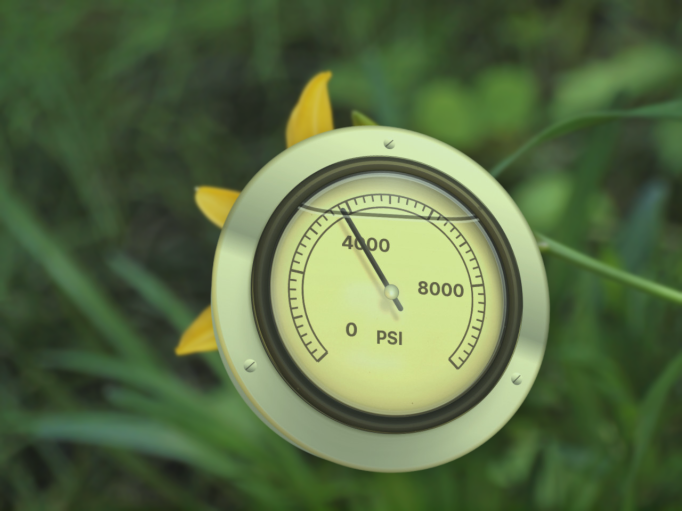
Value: 3800 psi
